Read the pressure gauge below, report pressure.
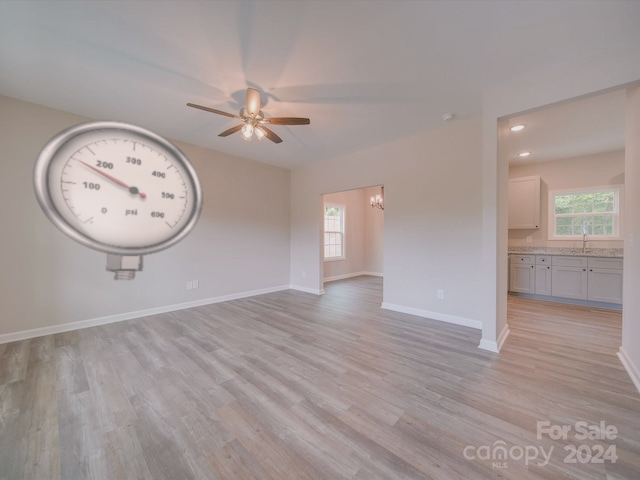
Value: 160 psi
